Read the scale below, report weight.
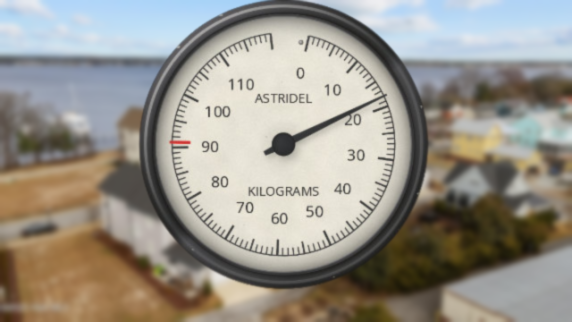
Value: 18 kg
